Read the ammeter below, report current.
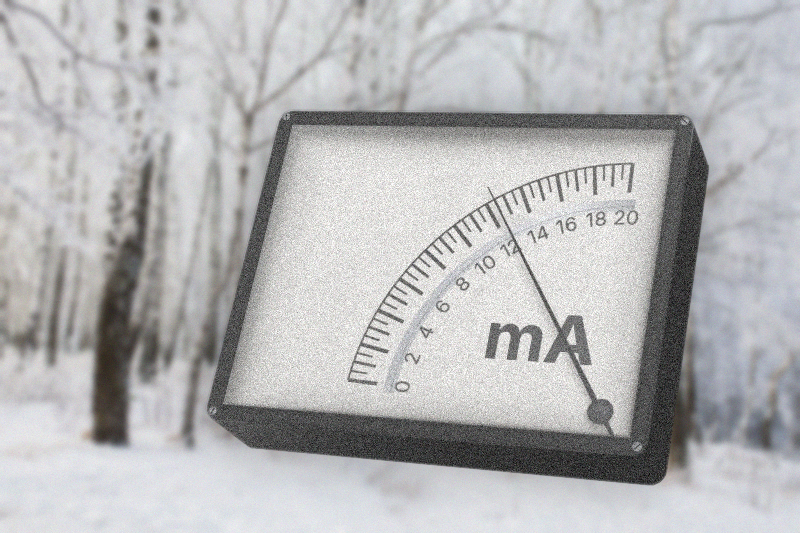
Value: 12.5 mA
